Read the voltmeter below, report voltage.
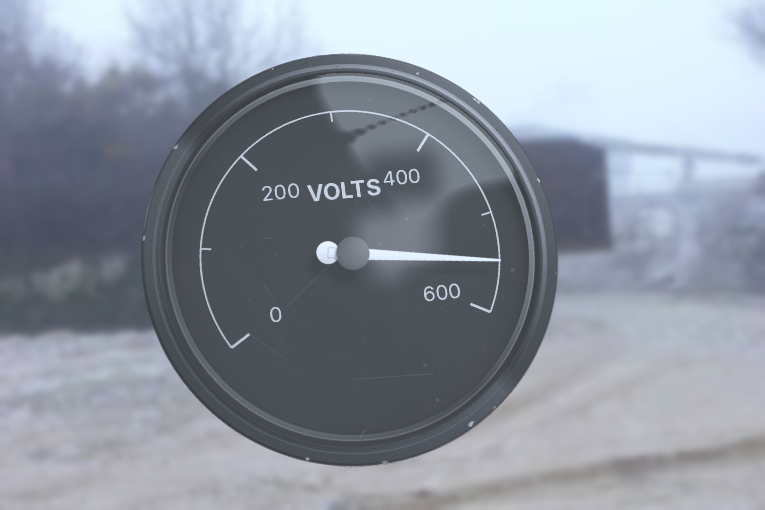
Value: 550 V
